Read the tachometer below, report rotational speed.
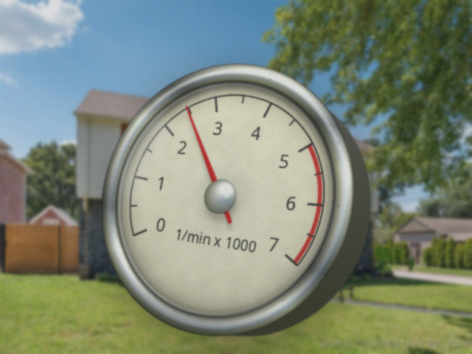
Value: 2500 rpm
